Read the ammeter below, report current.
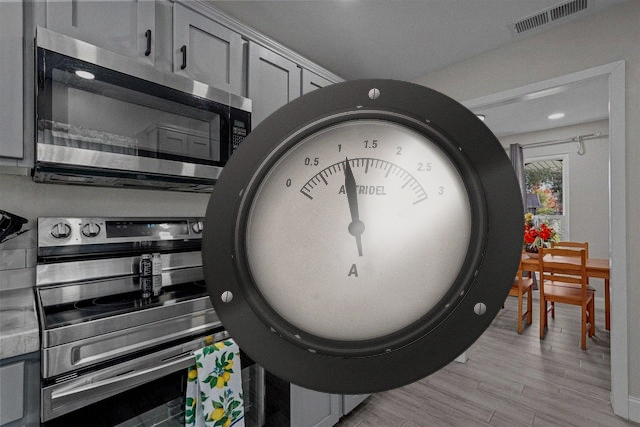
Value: 1.1 A
